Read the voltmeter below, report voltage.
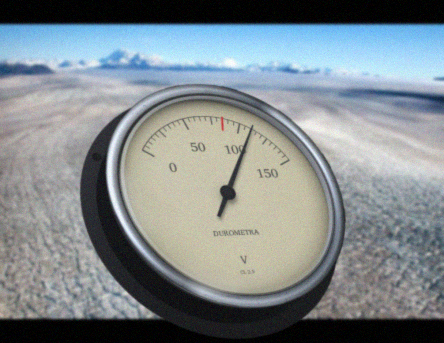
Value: 110 V
